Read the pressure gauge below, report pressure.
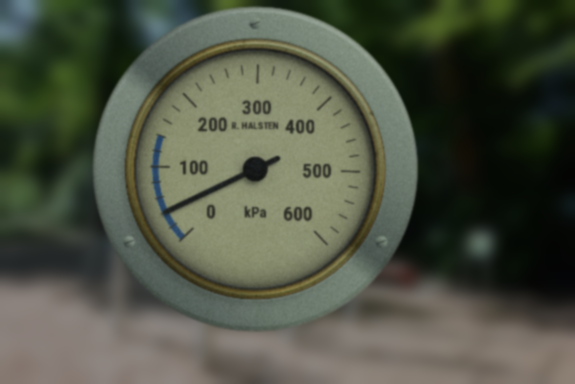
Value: 40 kPa
